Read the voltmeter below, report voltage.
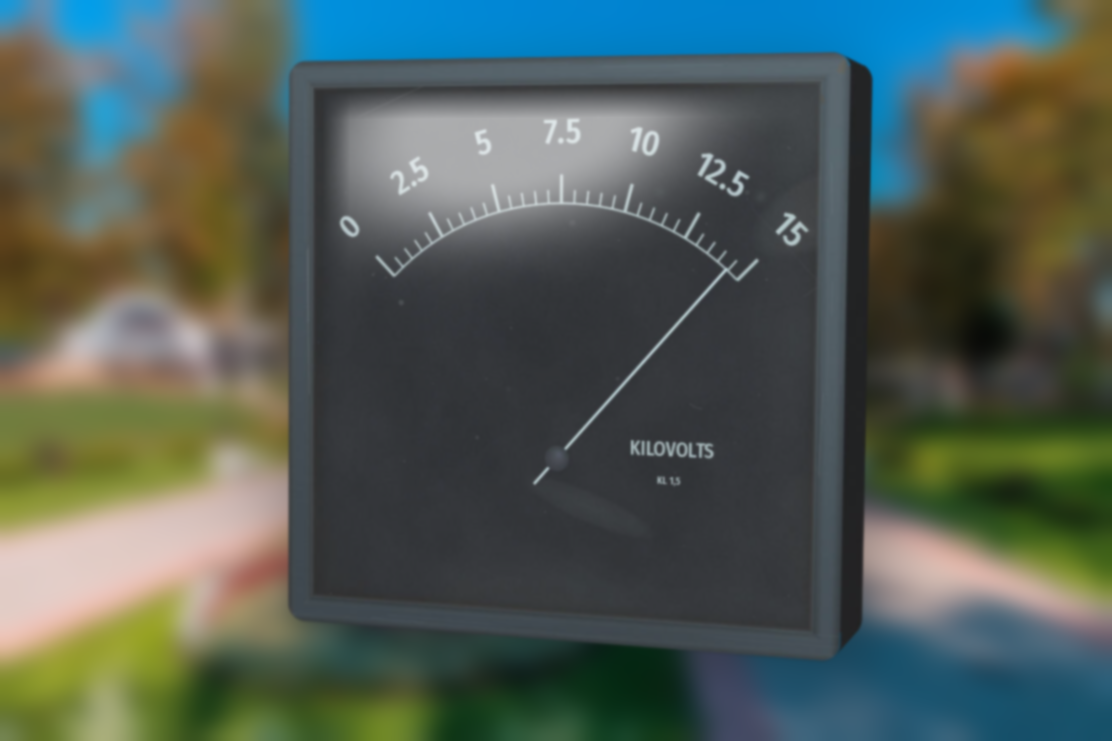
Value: 14.5 kV
